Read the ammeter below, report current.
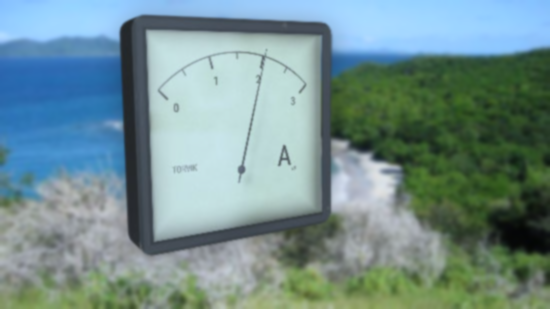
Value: 2 A
